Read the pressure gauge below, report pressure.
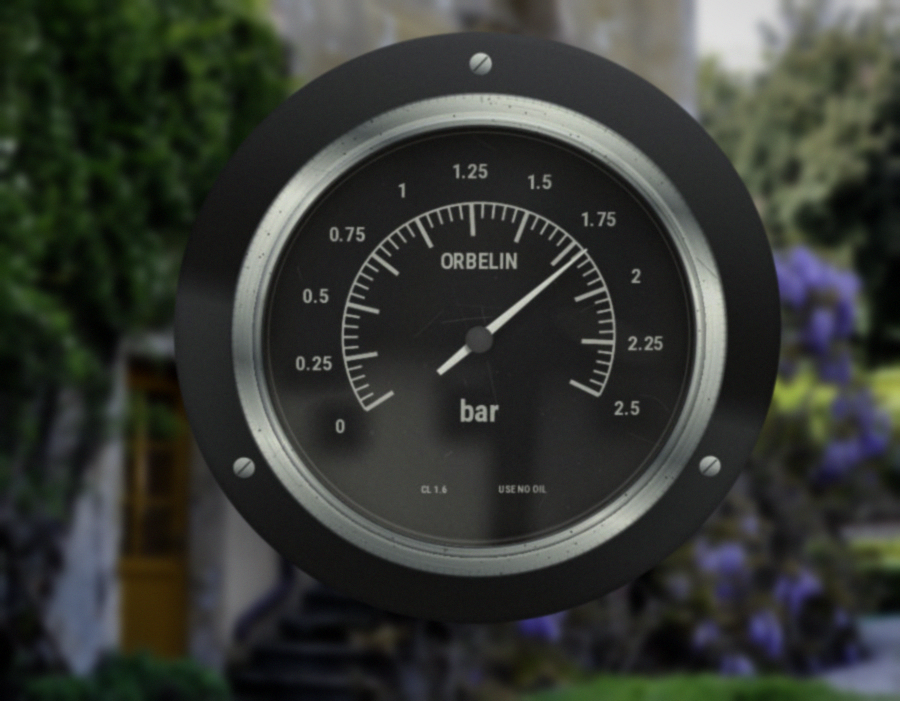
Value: 1.8 bar
